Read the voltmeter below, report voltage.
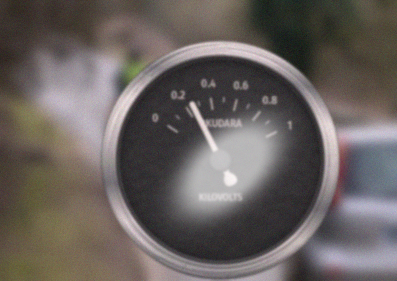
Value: 0.25 kV
